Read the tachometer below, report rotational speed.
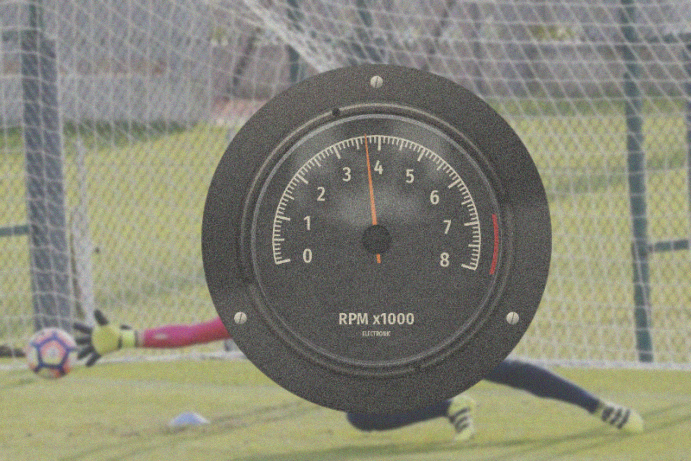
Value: 3700 rpm
